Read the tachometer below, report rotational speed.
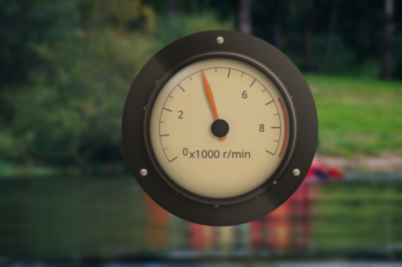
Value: 4000 rpm
